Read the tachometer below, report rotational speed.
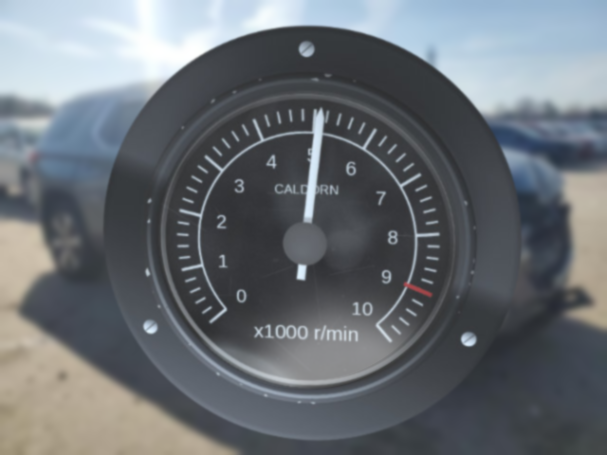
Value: 5100 rpm
